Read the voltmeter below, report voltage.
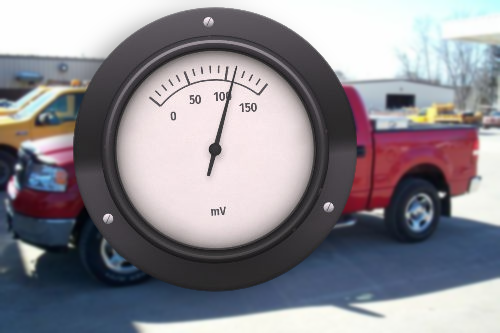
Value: 110 mV
